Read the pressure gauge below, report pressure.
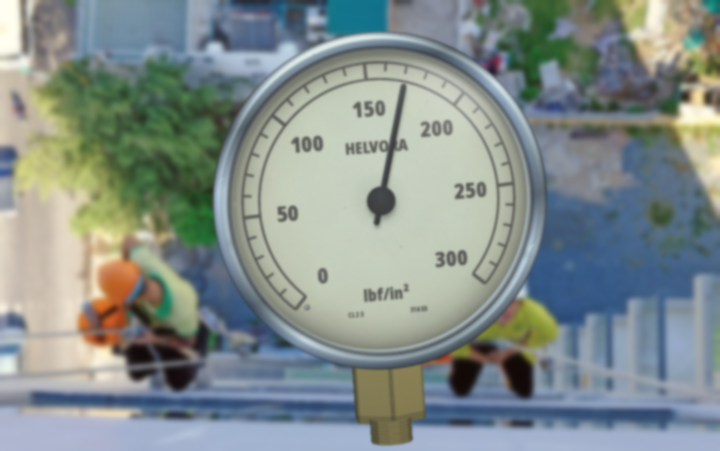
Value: 170 psi
